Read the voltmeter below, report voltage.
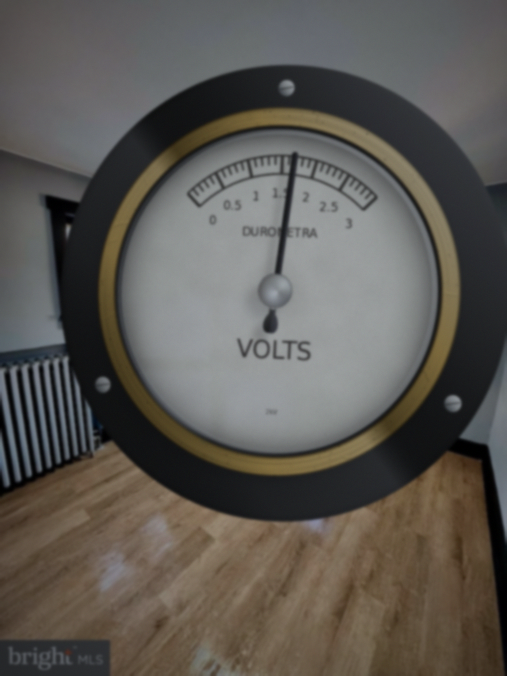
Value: 1.7 V
